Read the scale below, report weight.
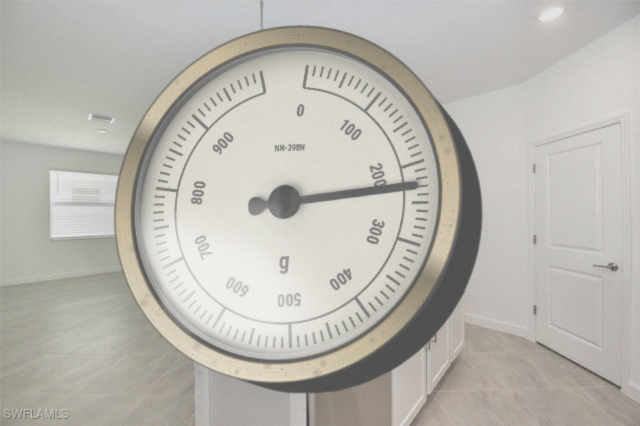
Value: 230 g
